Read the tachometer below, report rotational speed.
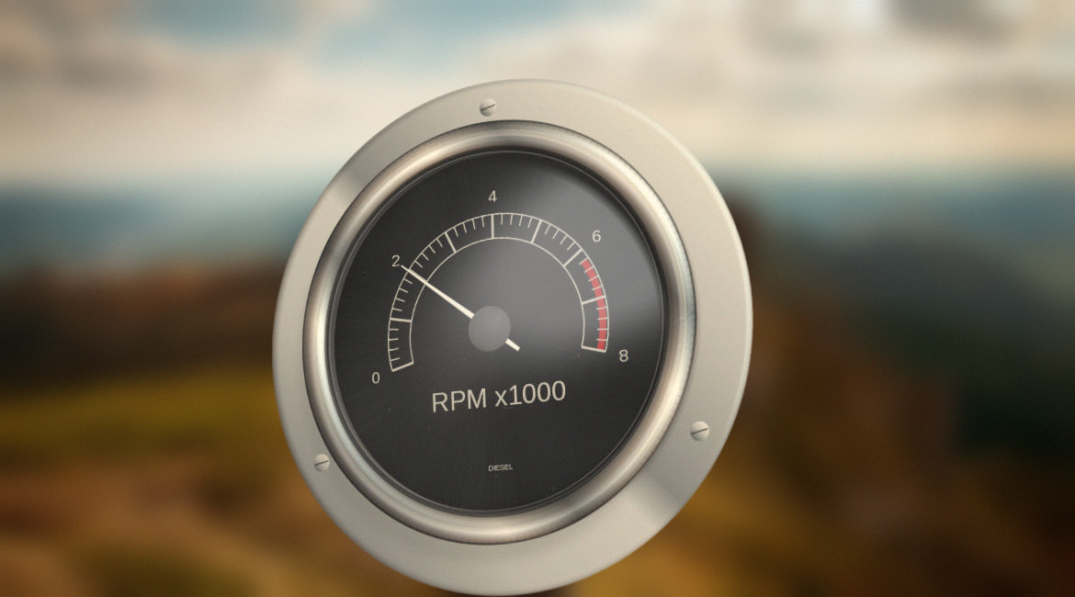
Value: 2000 rpm
